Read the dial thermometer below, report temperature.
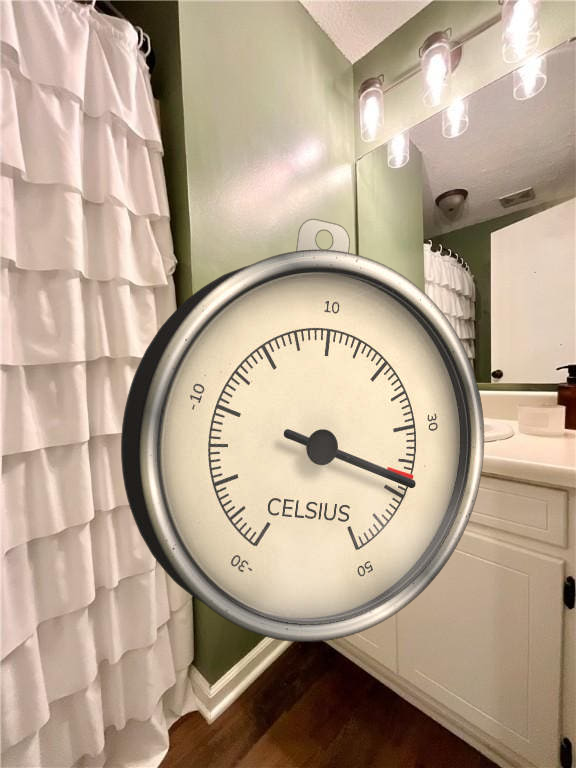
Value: 38 °C
